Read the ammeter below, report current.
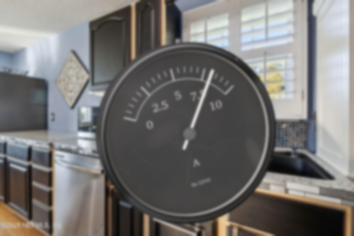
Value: 8 A
